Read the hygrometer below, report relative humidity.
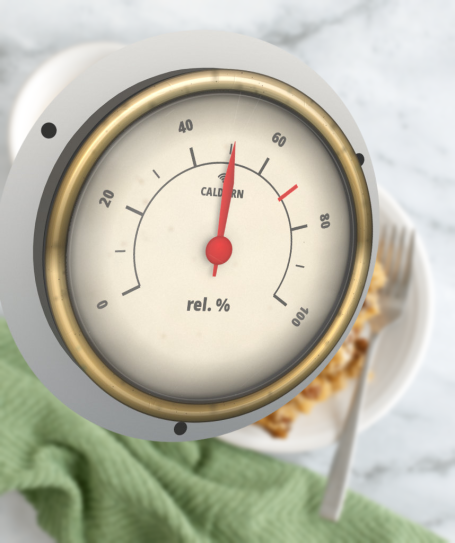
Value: 50 %
